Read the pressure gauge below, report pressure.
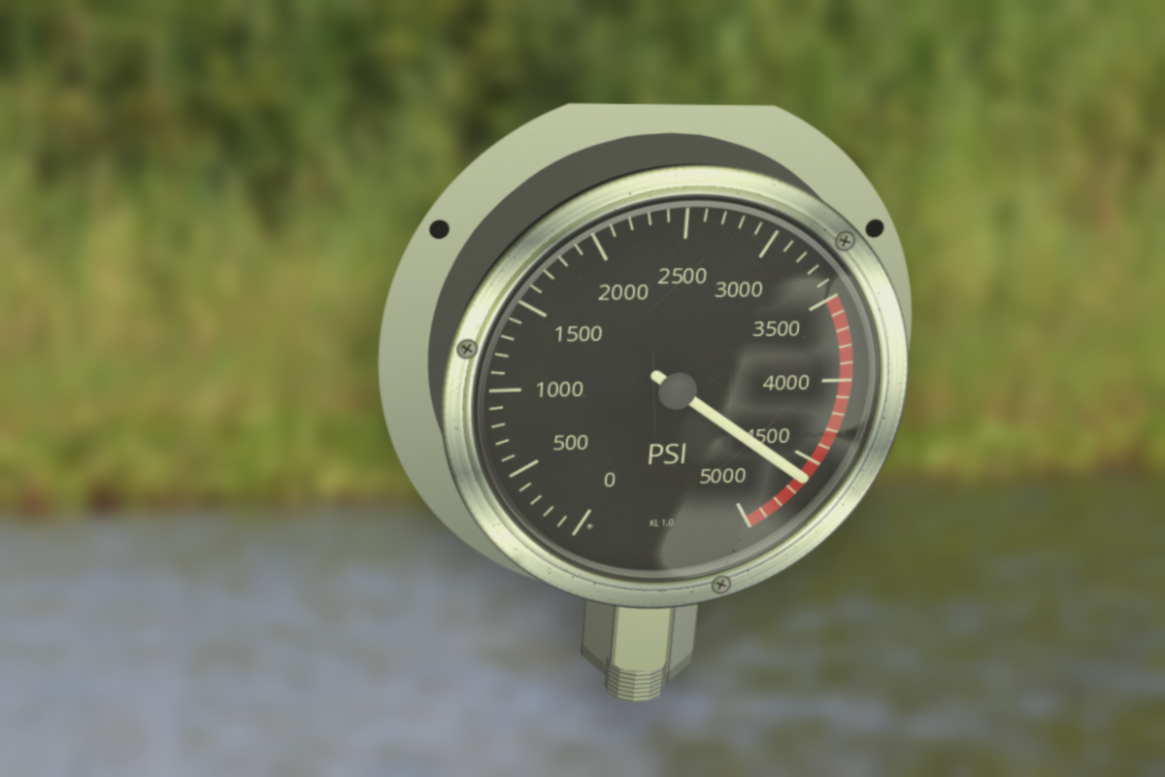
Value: 4600 psi
